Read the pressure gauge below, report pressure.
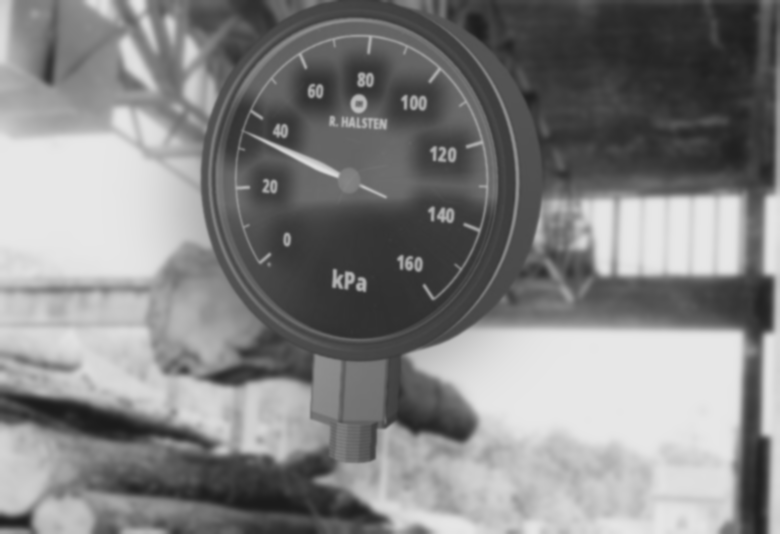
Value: 35 kPa
